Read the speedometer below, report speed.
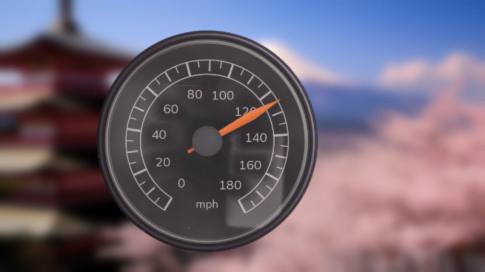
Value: 125 mph
